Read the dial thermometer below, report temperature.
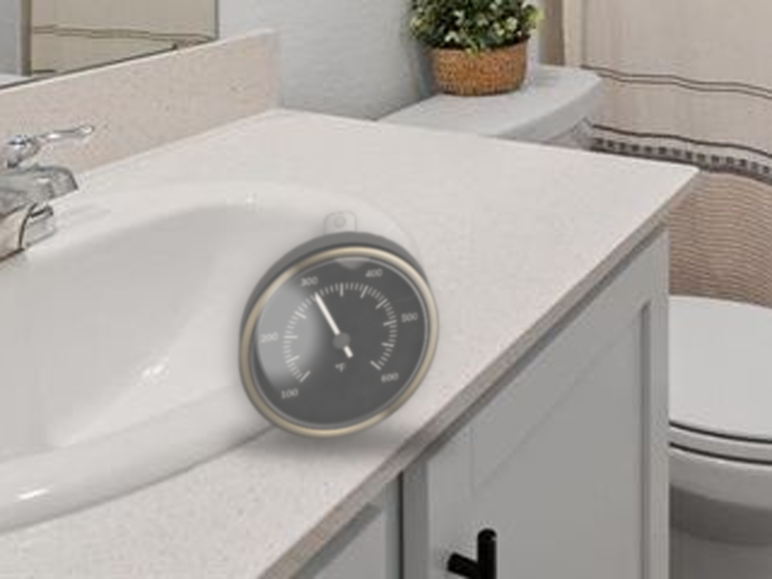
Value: 300 °F
